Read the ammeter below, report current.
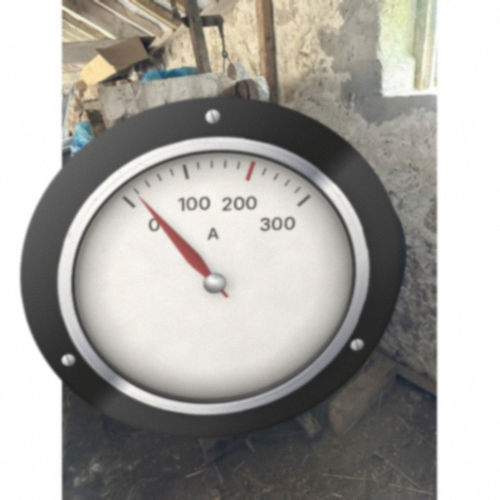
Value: 20 A
